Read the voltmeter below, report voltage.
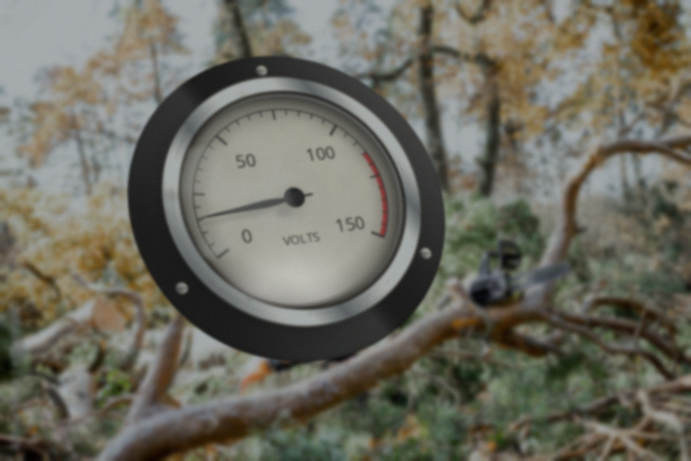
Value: 15 V
